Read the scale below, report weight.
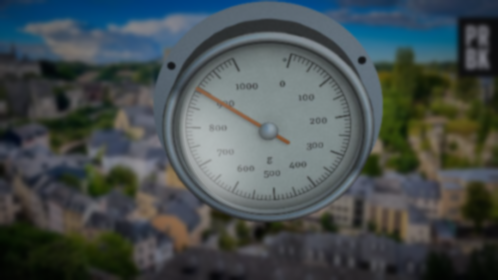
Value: 900 g
